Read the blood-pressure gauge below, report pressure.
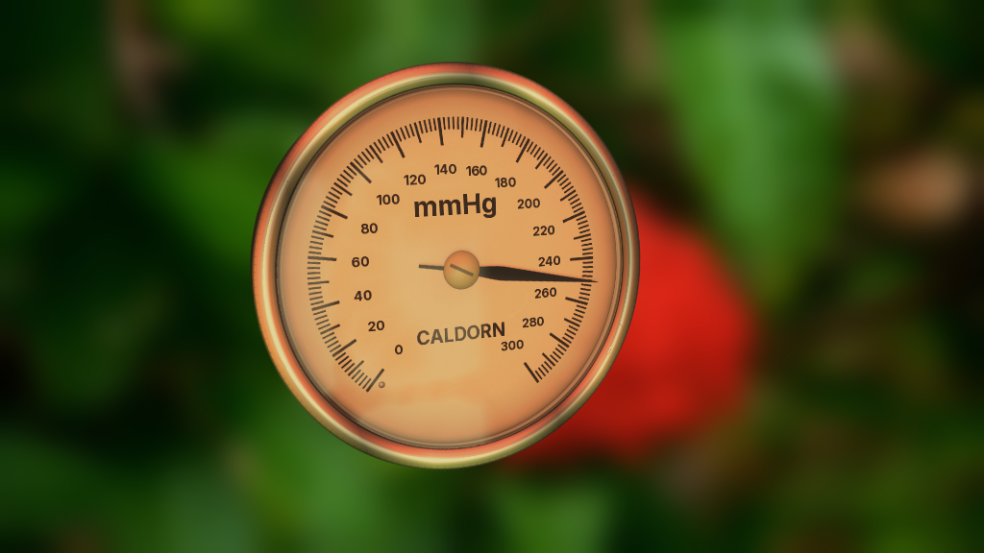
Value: 250 mmHg
